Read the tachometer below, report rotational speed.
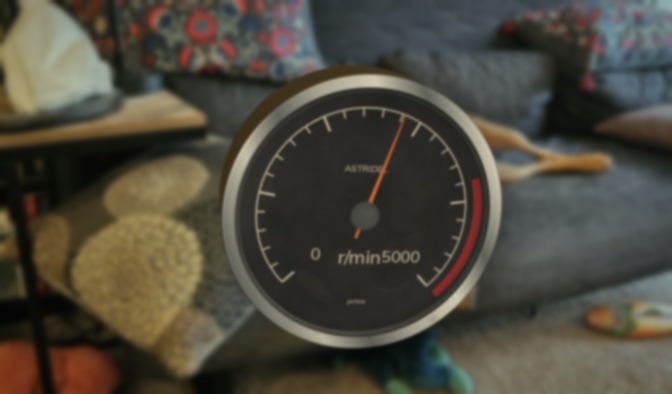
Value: 2800 rpm
